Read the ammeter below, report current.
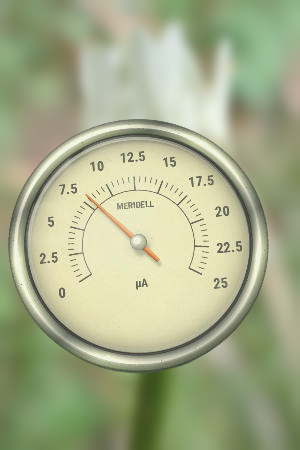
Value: 8 µA
